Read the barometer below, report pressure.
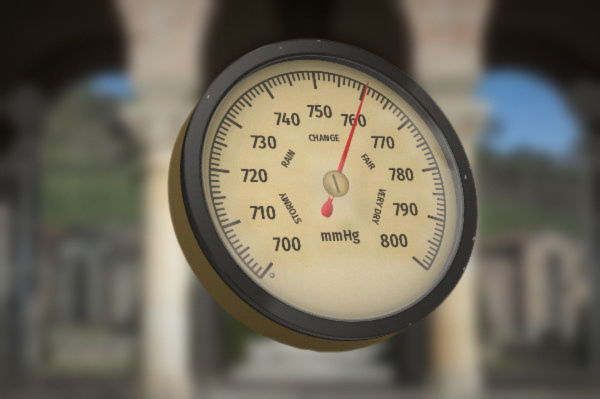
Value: 760 mmHg
